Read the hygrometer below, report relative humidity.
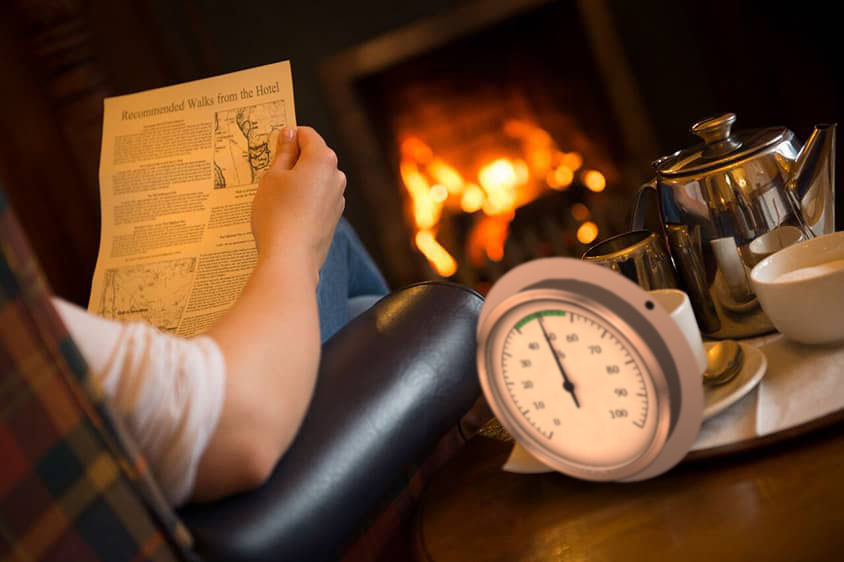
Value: 50 %
